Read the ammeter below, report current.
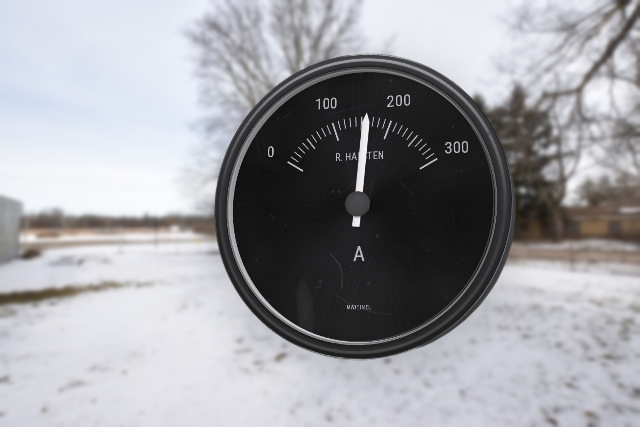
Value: 160 A
